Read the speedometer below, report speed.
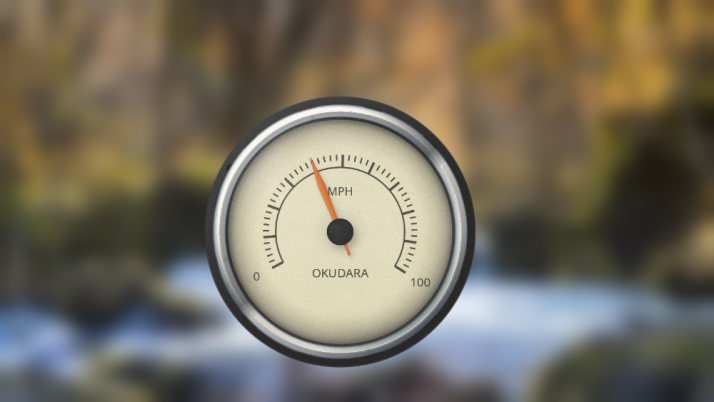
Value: 40 mph
